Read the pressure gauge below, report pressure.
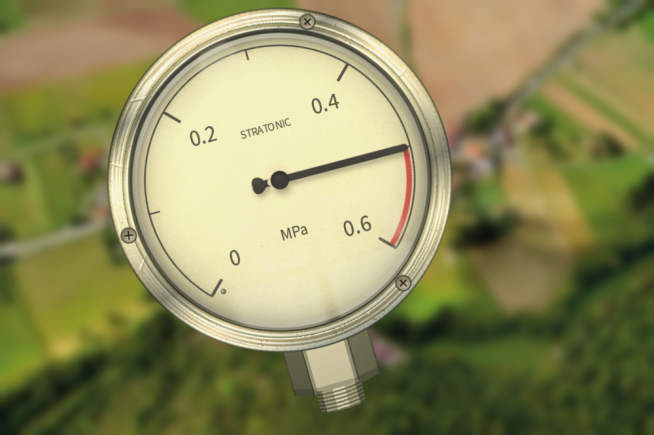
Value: 0.5 MPa
